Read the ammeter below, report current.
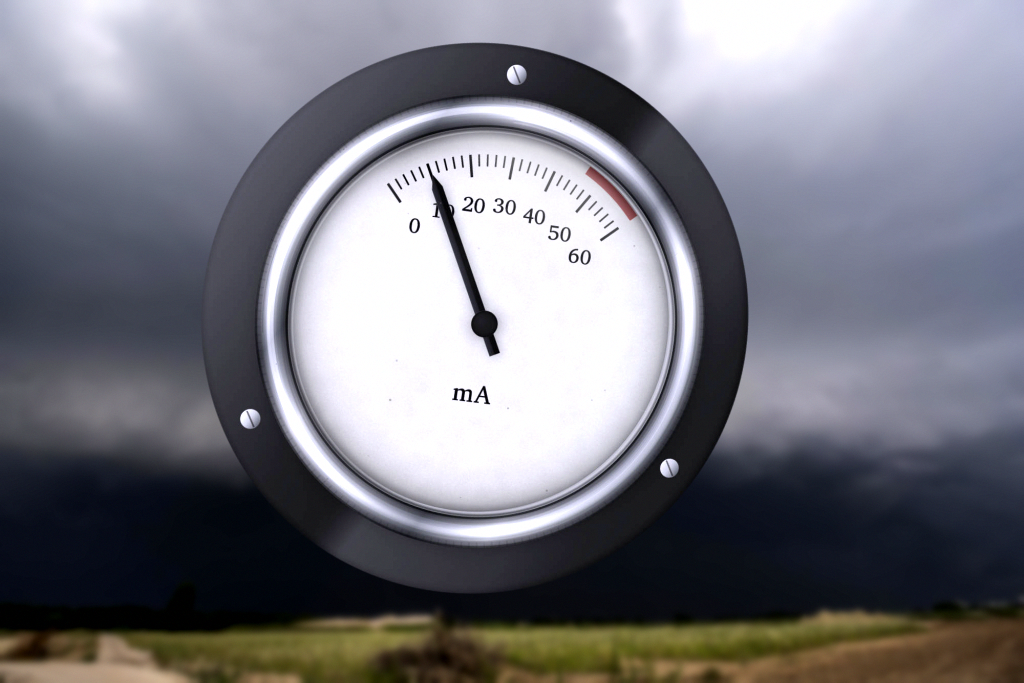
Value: 10 mA
